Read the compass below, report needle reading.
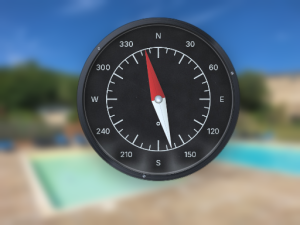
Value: 345 °
